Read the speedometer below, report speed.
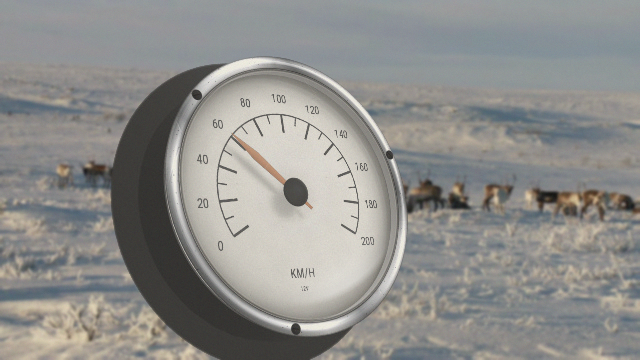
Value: 60 km/h
